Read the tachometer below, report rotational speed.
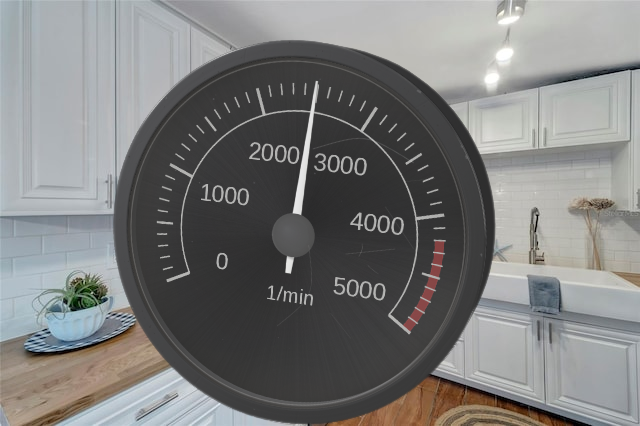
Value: 2500 rpm
